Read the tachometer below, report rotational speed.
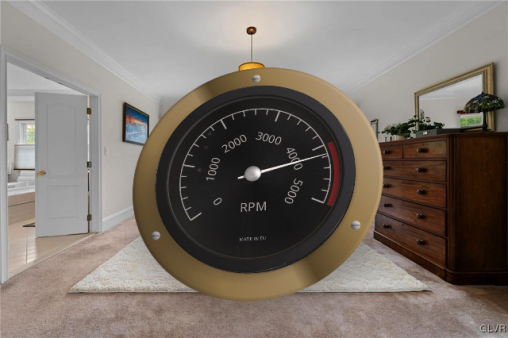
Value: 4200 rpm
